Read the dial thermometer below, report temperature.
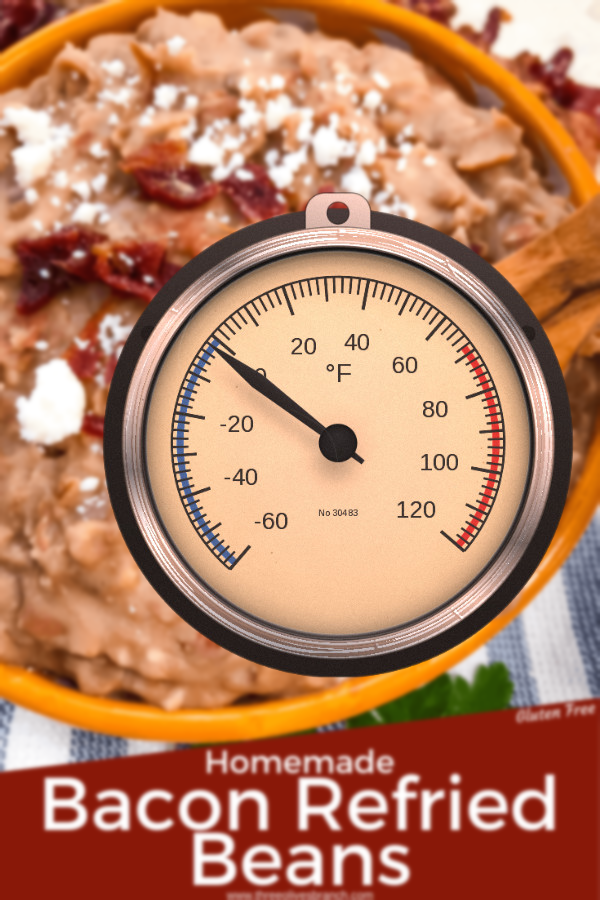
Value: -2 °F
